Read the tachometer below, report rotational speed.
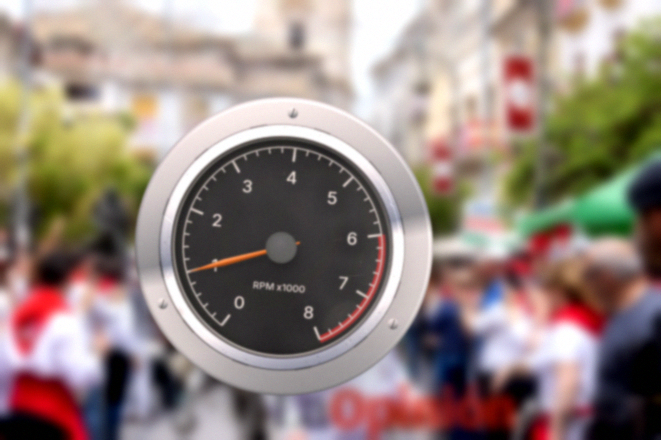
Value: 1000 rpm
